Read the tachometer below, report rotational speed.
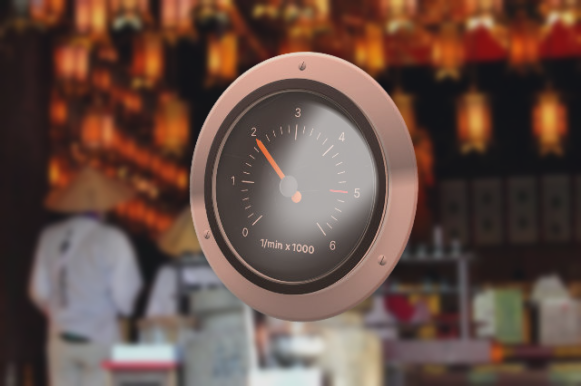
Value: 2000 rpm
